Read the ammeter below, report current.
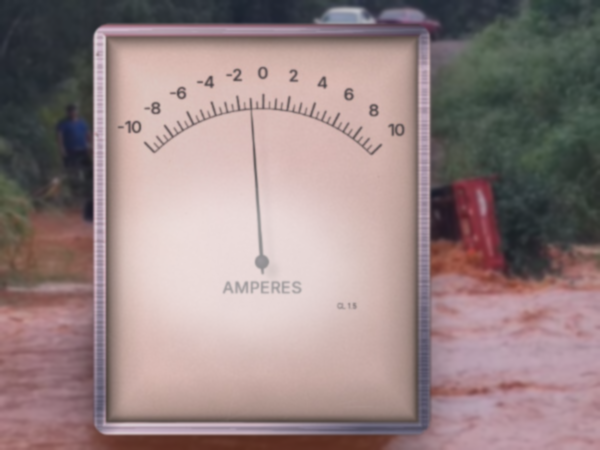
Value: -1 A
